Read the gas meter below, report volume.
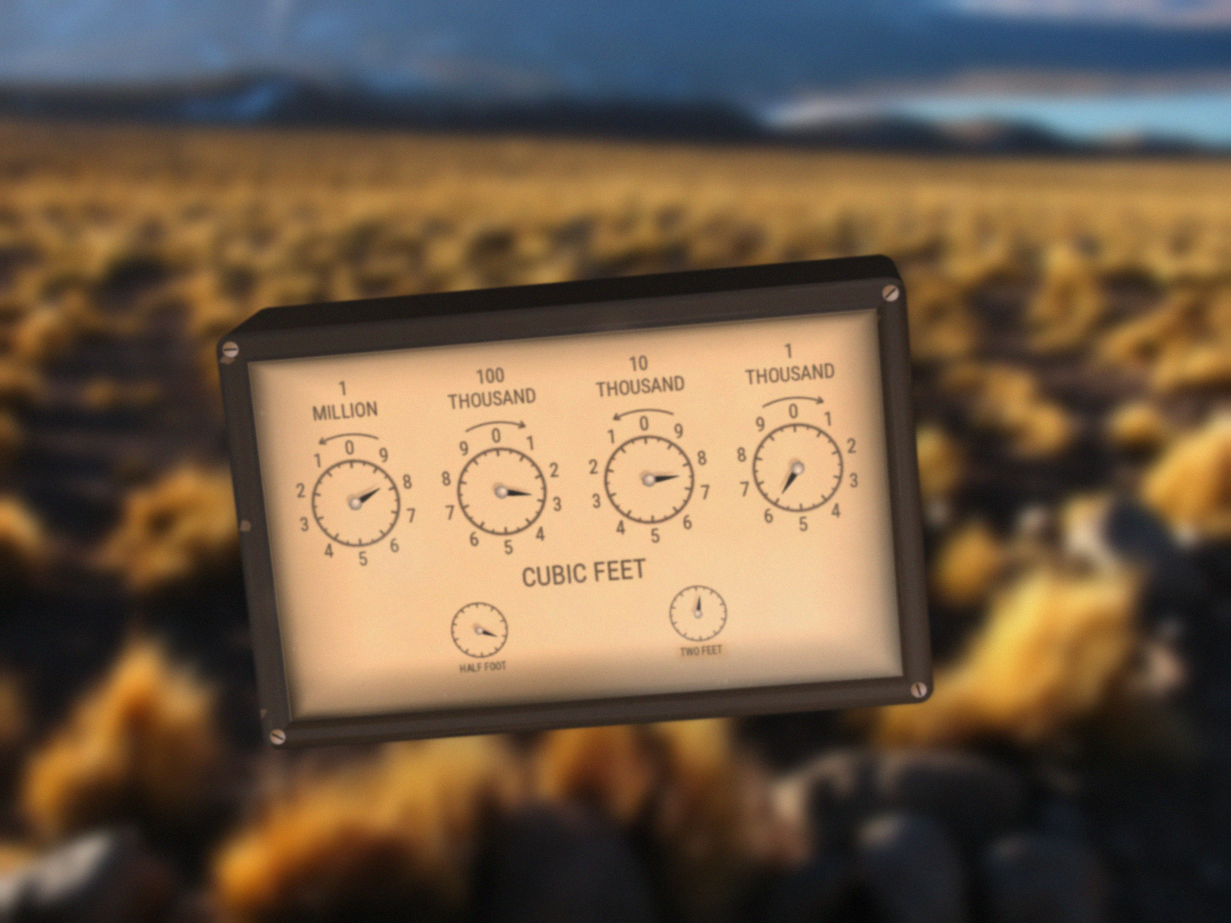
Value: 827600 ft³
